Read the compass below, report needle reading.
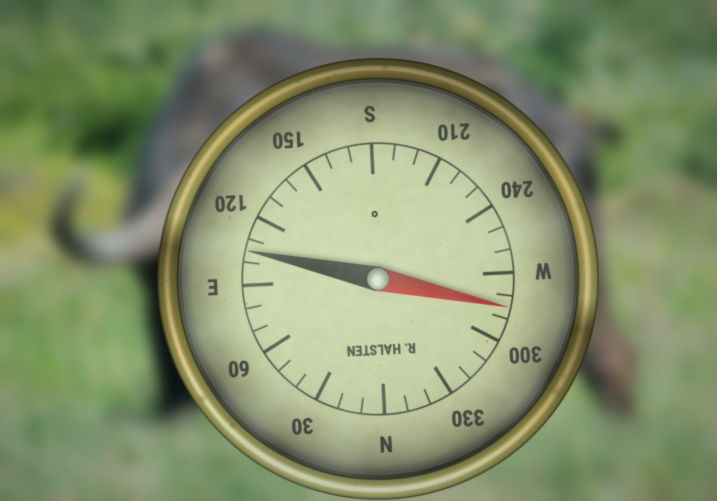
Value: 285 °
